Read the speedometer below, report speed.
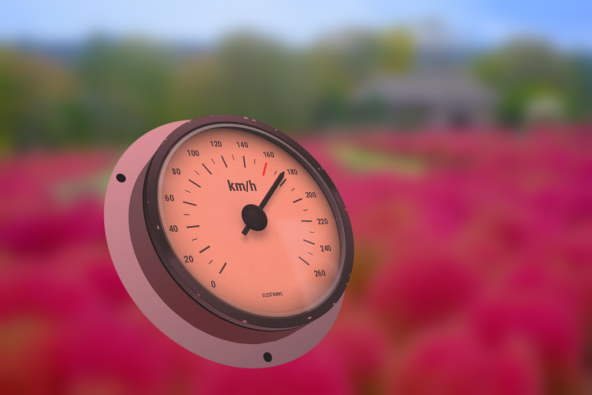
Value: 175 km/h
